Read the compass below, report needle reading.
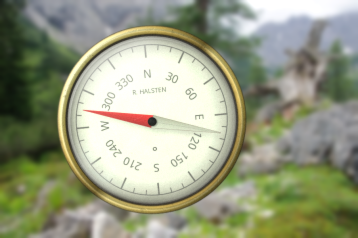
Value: 285 °
